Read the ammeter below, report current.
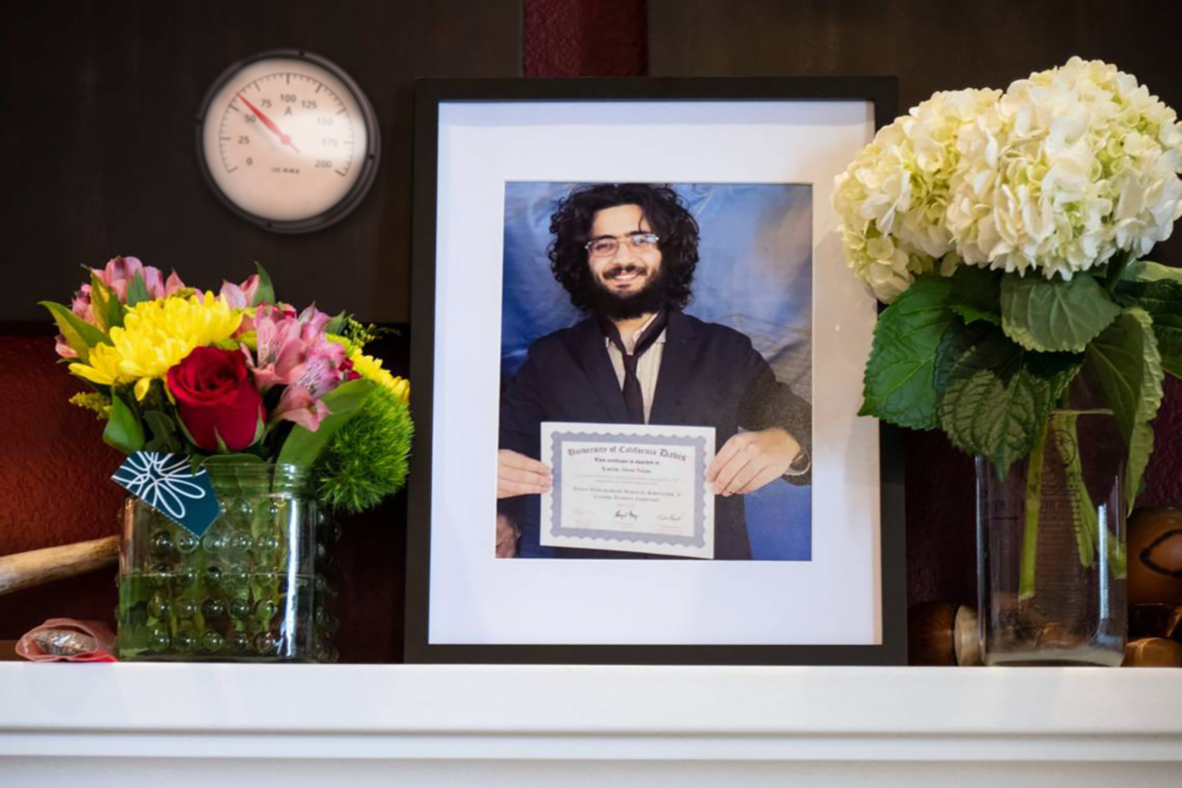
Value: 60 A
